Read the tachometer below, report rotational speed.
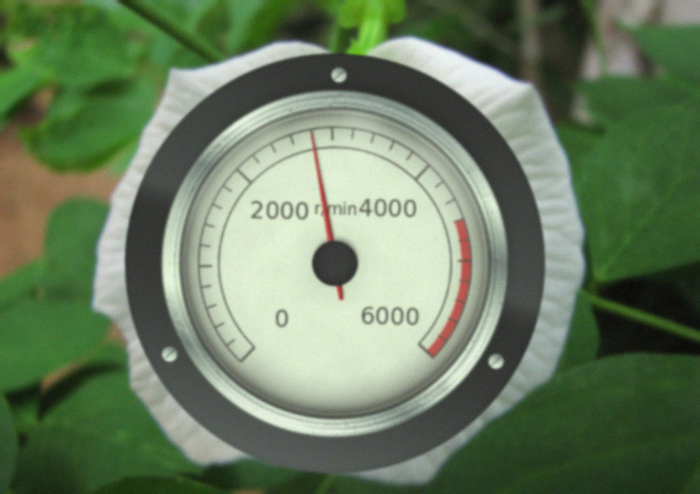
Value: 2800 rpm
